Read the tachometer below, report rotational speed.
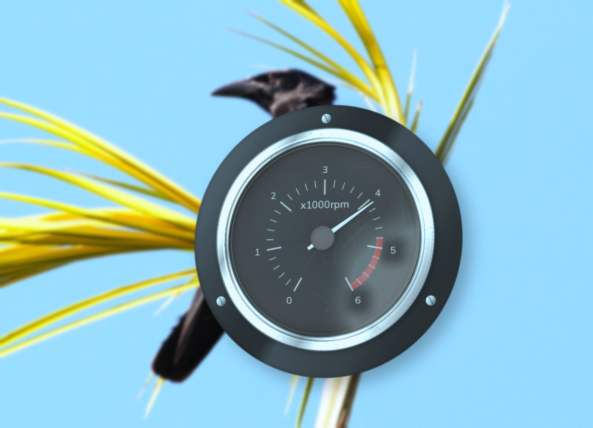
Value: 4100 rpm
